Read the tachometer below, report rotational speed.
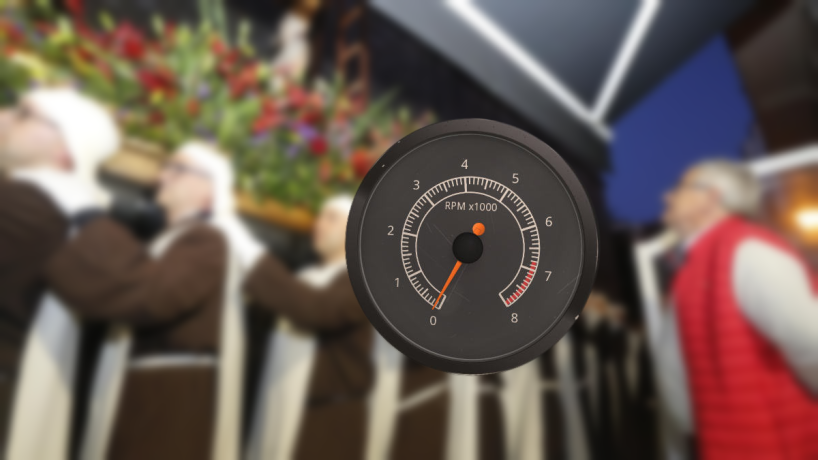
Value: 100 rpm
